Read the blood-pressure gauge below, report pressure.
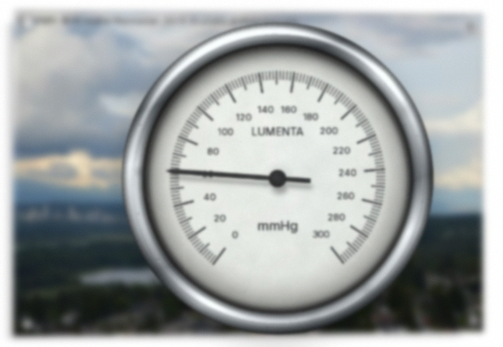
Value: 60 mmHg
